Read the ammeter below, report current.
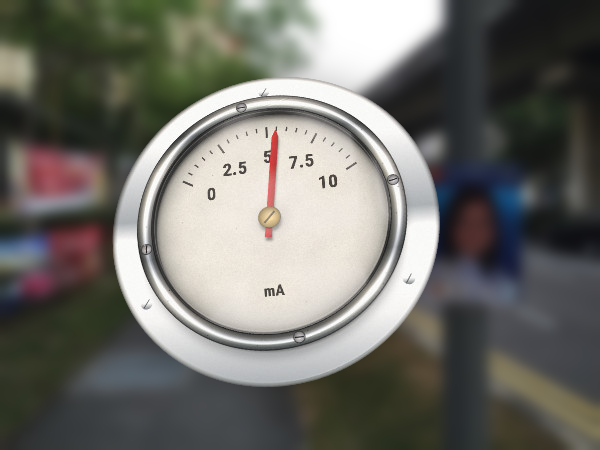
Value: 5.5 mA
